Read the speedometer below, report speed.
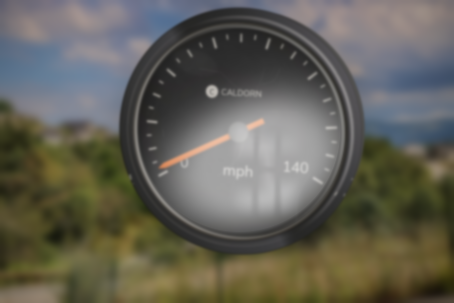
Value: 2.5 mph
